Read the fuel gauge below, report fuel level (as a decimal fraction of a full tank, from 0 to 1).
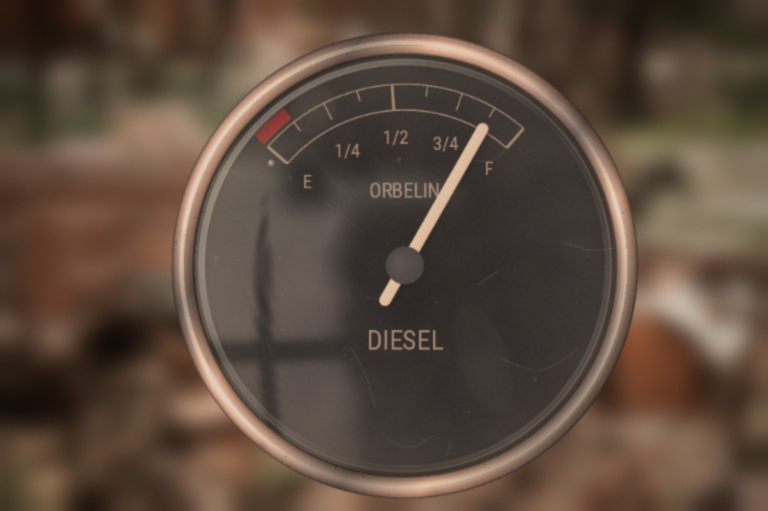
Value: 0.875
